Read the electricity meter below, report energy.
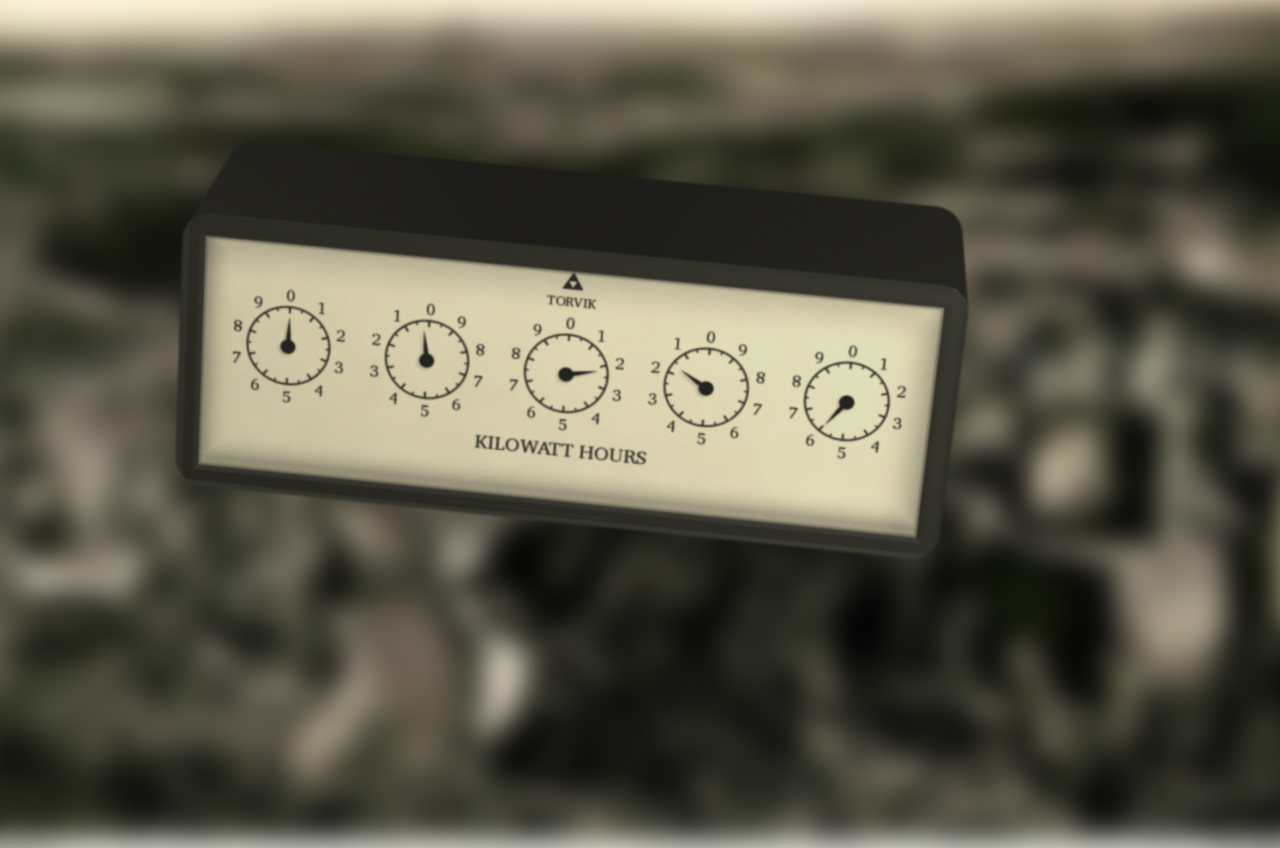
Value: 216 kWh
